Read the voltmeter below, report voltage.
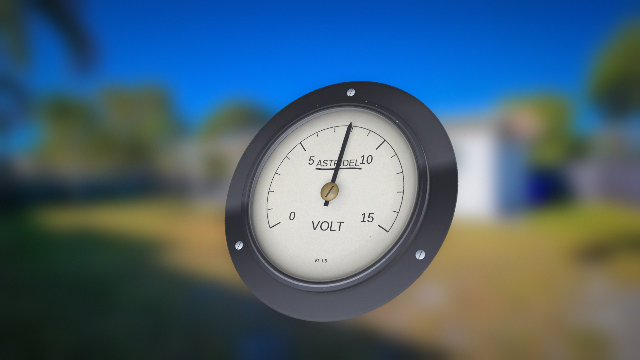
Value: 8 V
